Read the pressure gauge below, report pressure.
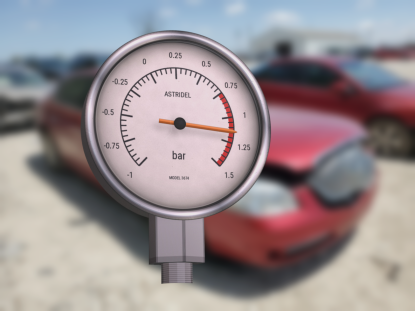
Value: 1.15 bar
